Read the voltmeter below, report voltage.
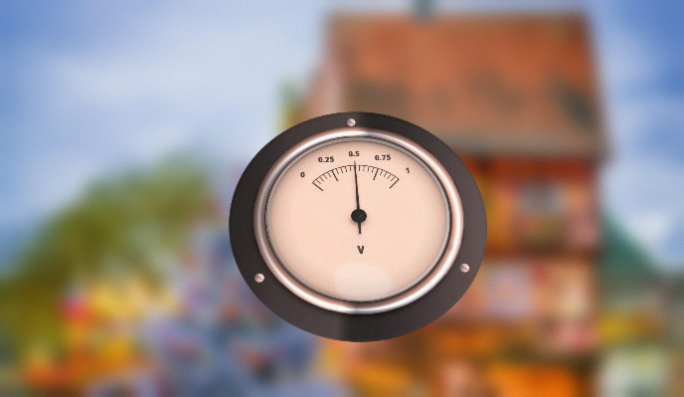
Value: 0.5 V
